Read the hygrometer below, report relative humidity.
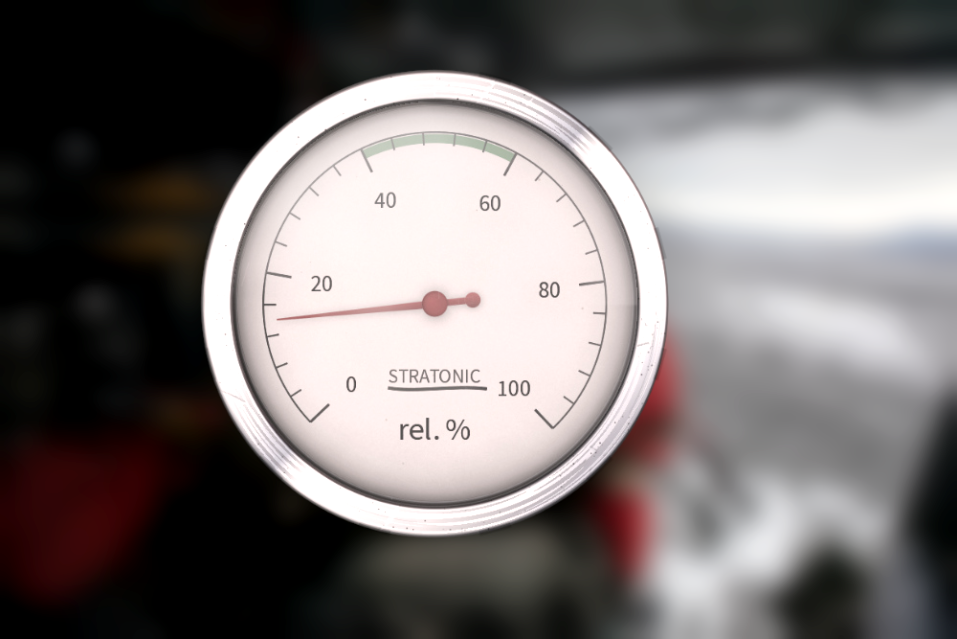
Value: 14 %
